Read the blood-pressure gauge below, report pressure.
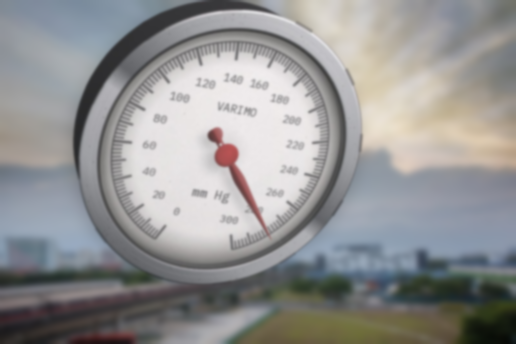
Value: 280 mmHg
